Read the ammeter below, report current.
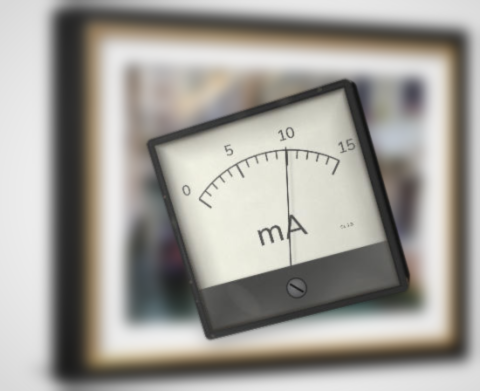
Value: 10 mA
